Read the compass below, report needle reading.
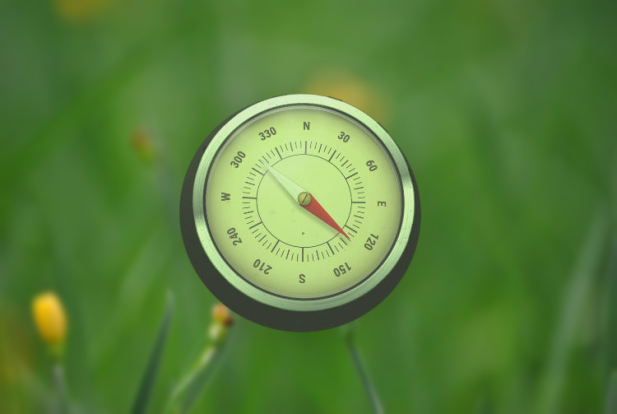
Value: 130 °
